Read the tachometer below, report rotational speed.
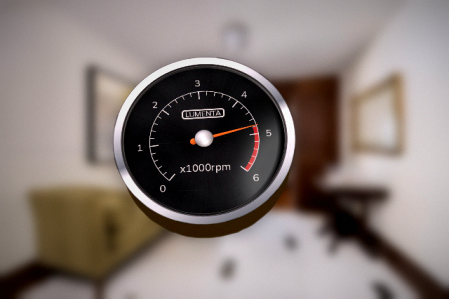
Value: 4800 rpm
